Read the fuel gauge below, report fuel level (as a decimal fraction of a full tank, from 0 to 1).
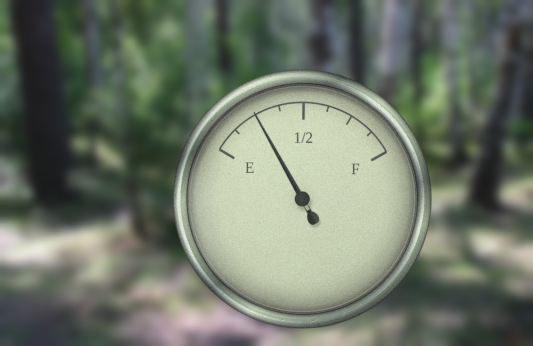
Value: 0.25
